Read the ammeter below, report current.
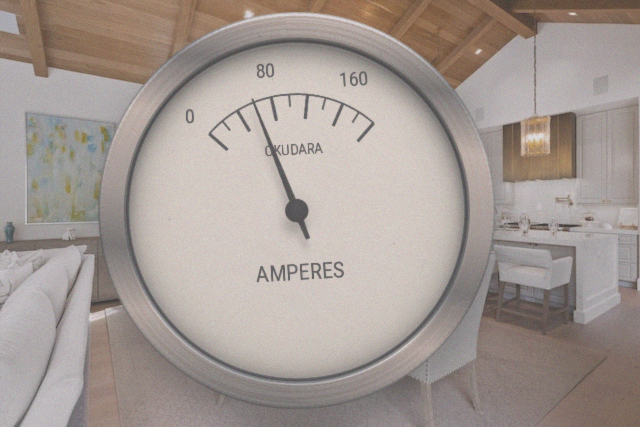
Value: 60 A
